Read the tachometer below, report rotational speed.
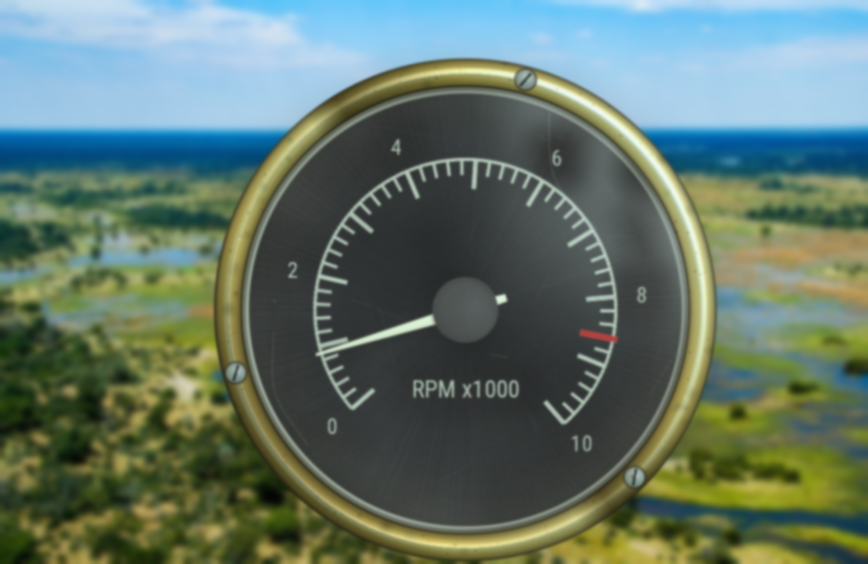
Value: 900 rpm
